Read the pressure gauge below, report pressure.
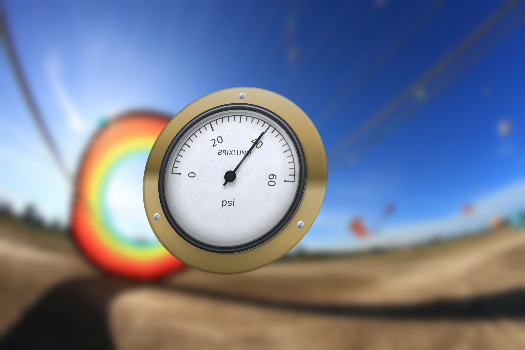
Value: 40 psi
